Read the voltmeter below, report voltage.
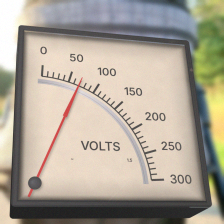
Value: 70 V
